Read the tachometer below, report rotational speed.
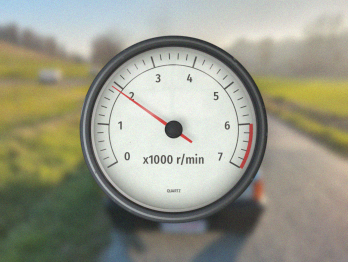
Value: 1900 rpm
